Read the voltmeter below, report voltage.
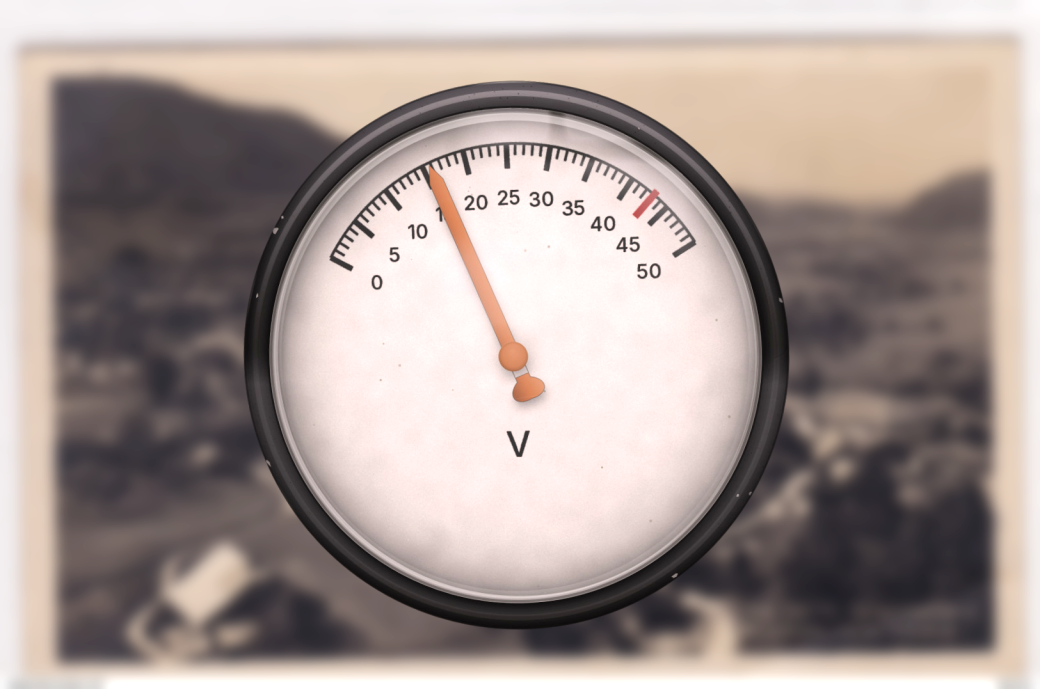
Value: 16 V
